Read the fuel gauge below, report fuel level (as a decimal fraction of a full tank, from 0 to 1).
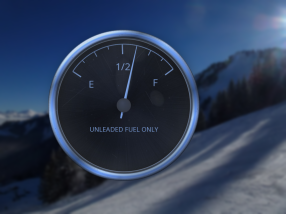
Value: 0.625
